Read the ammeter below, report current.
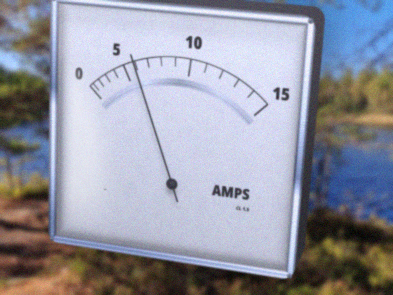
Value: 6 A
